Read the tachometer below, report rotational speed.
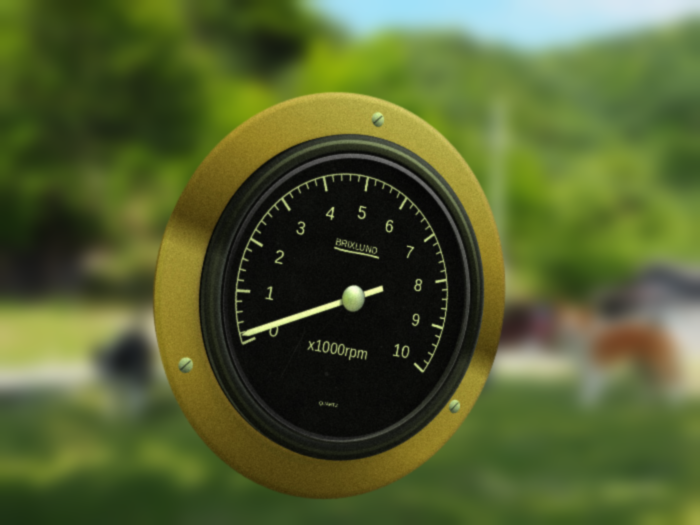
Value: 200 rpm
